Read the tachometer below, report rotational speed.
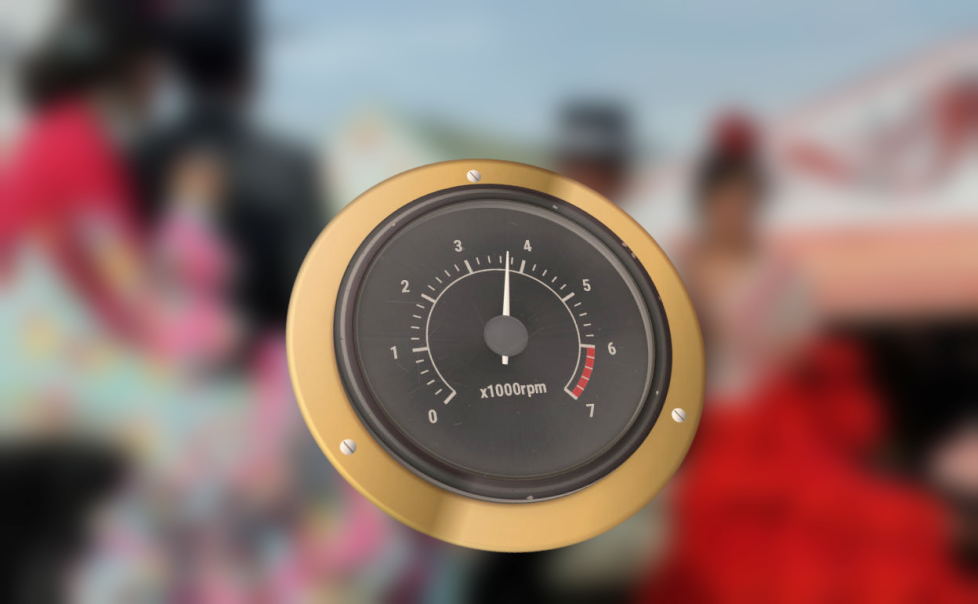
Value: 3700 rpm
